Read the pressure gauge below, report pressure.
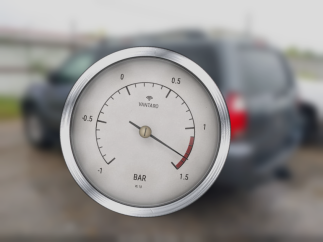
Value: 1.35 bar
